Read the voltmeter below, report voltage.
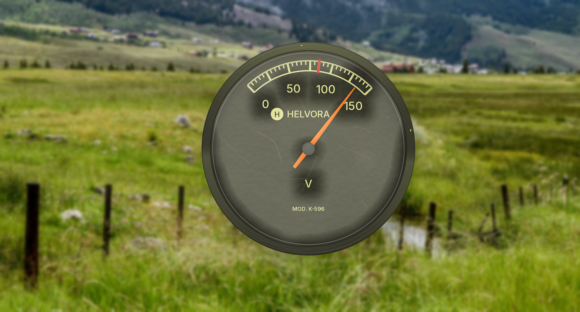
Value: 135 V
